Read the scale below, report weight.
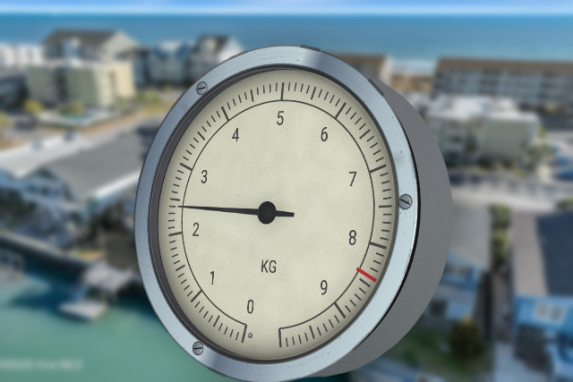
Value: 2.4 kg
